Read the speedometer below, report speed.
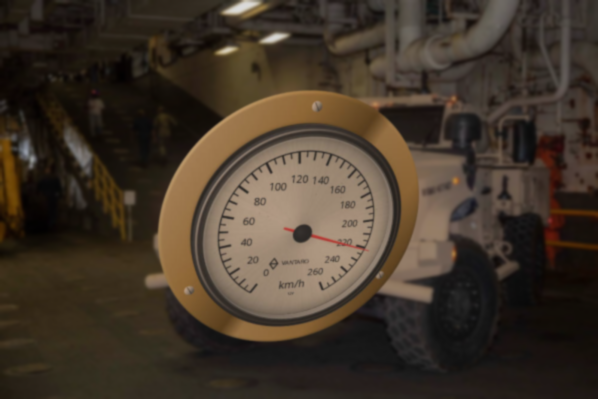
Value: 220 km/h
